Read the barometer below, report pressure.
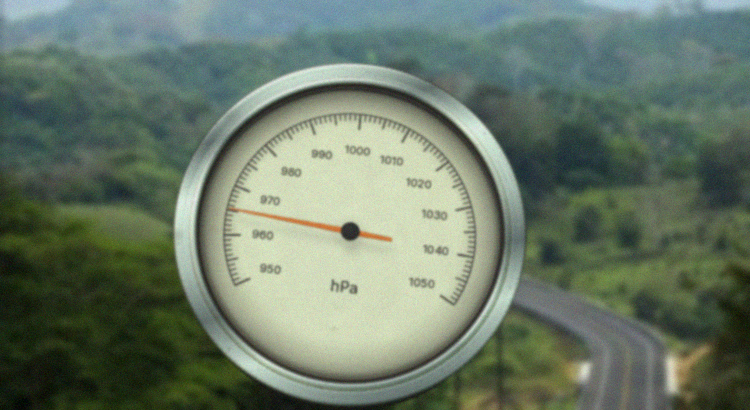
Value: 965 hPa
